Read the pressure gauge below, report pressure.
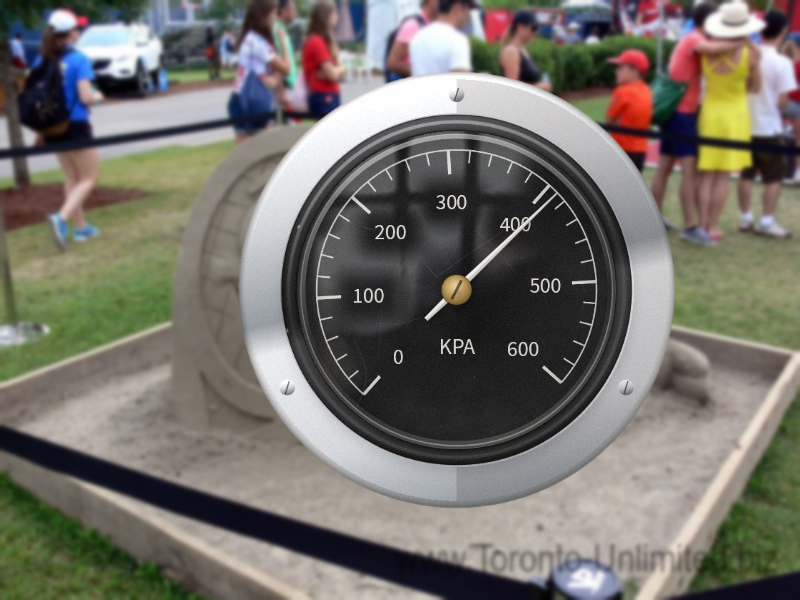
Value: 410 kPa
